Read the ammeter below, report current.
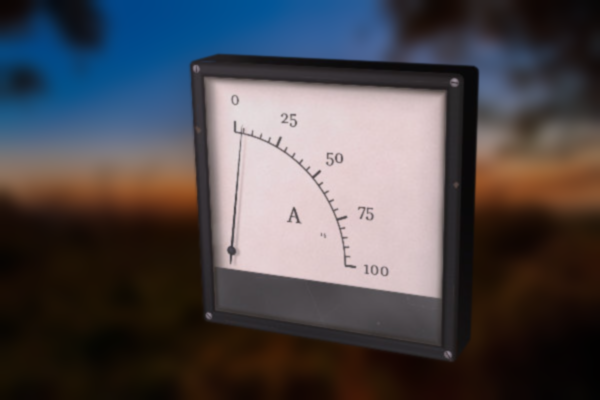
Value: 5 A
